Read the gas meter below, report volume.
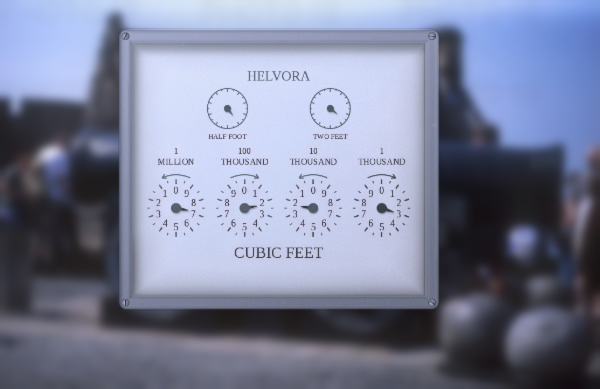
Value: 722300 ft³
